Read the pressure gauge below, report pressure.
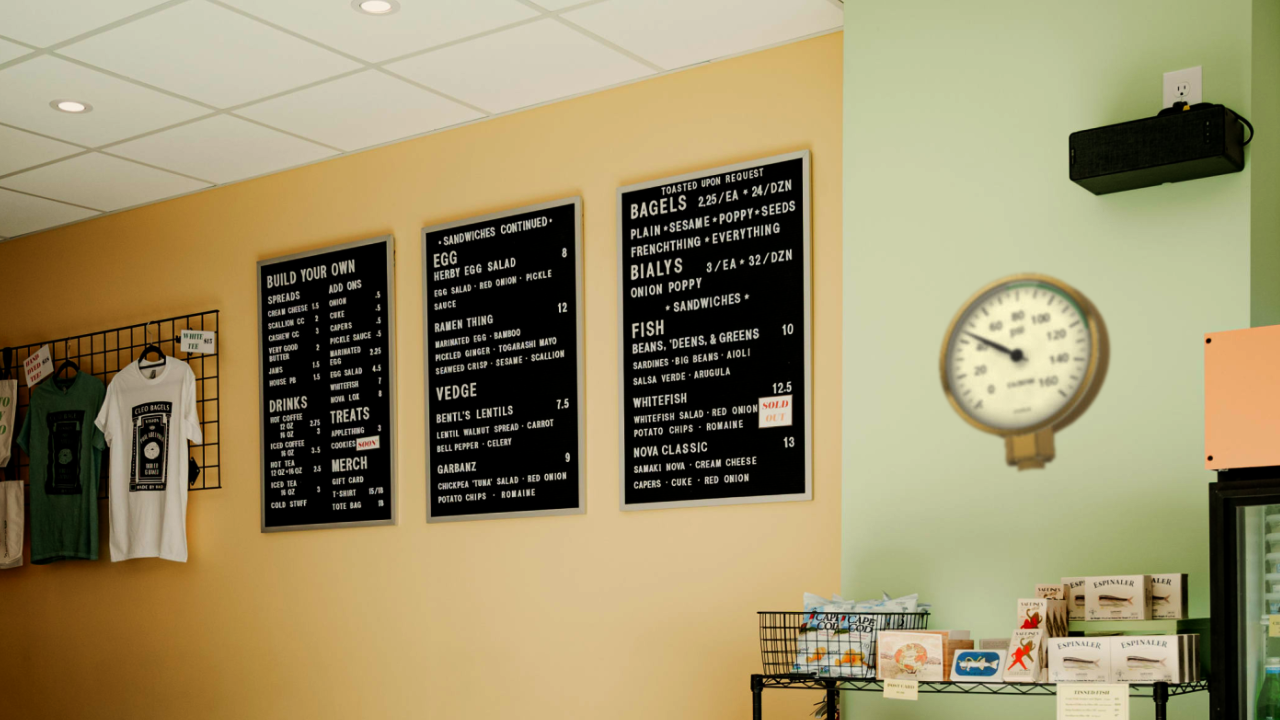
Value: 45 psi
